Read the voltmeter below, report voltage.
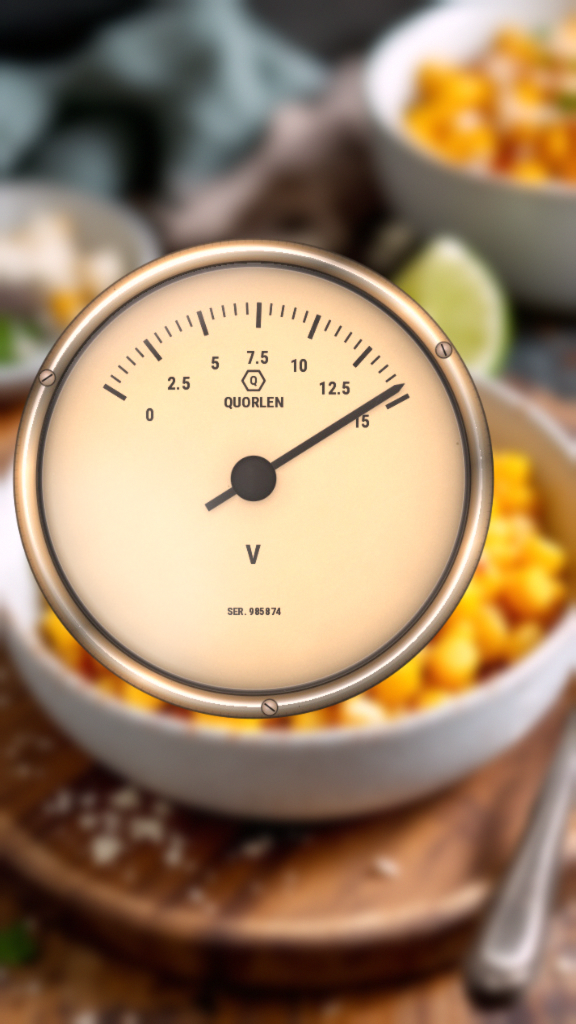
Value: 14.5 V
